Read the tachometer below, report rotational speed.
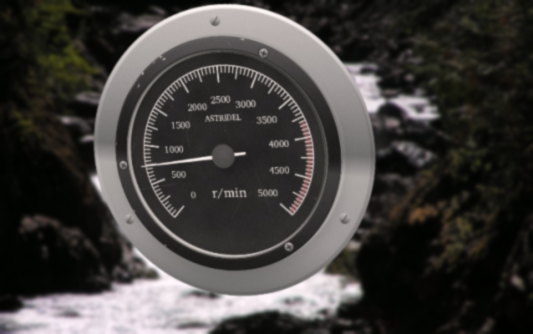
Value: 750 rpm
